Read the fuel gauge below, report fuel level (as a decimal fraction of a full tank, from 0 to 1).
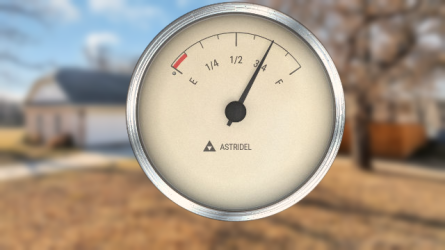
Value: 0.75
